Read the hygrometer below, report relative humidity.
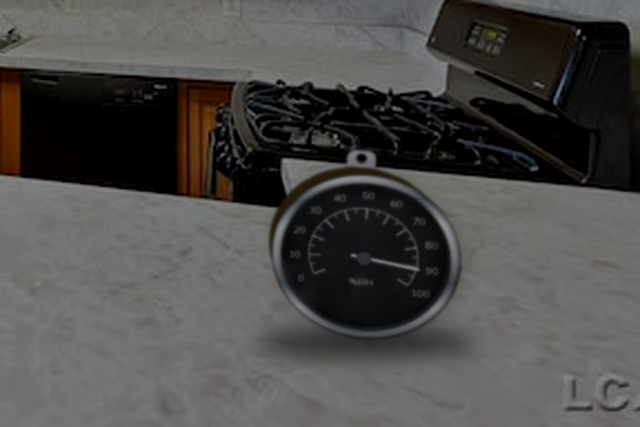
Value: 90 %
